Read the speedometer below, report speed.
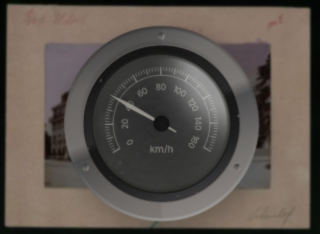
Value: 40 km/h
